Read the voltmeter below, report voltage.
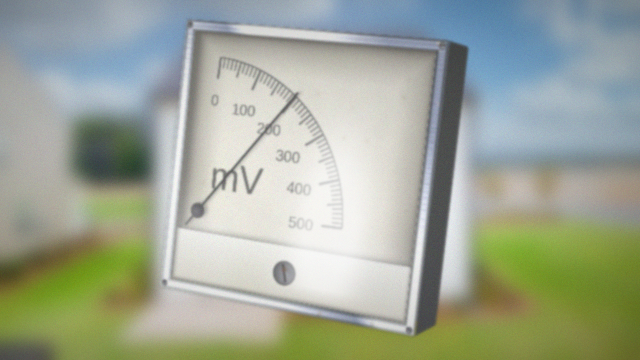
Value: 200 mV
